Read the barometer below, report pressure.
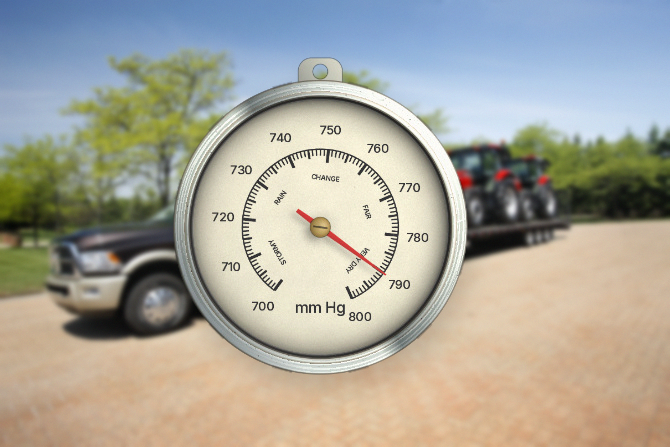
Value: 790 mmHg
